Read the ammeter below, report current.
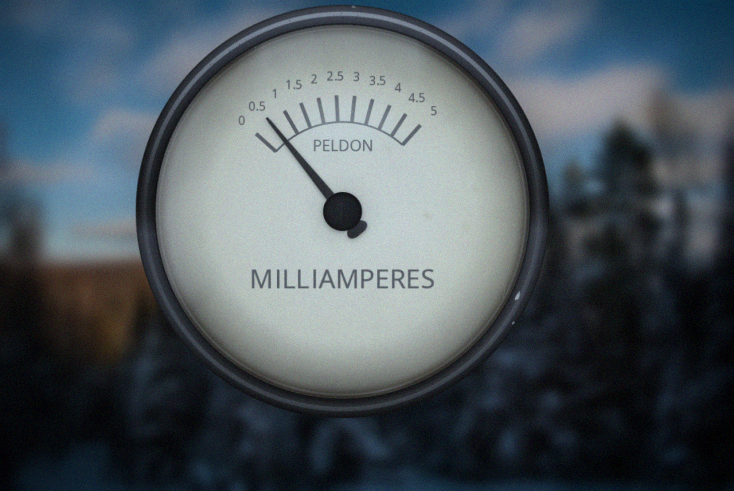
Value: 0.5 mA
